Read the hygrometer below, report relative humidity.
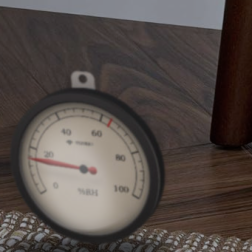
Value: 16 %
